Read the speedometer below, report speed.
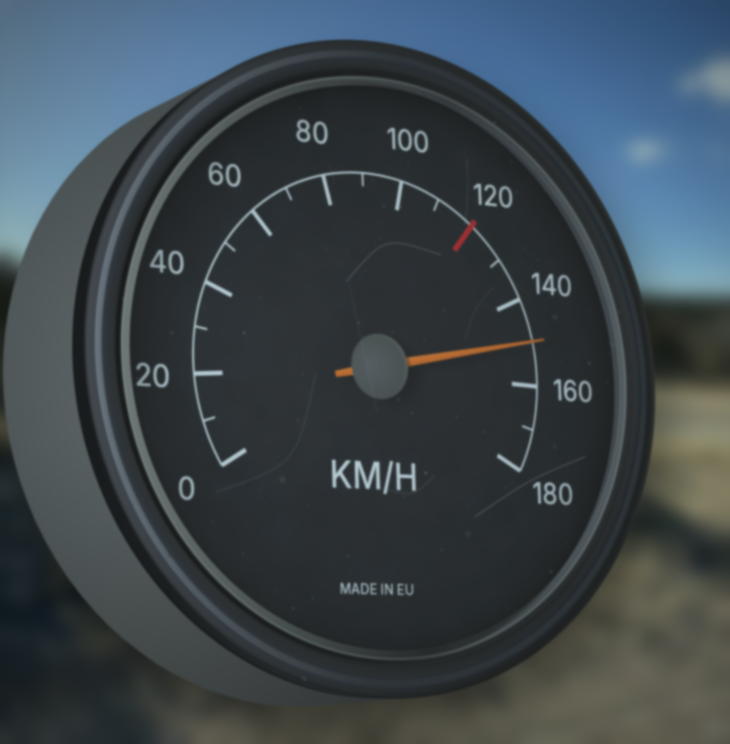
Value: 150 km/h
